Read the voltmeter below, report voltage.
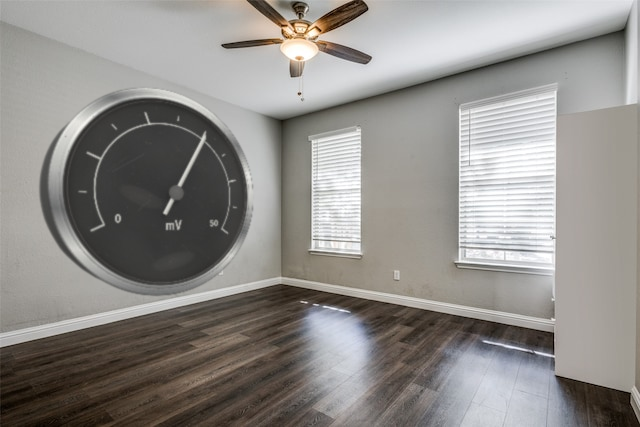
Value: 30 mV
